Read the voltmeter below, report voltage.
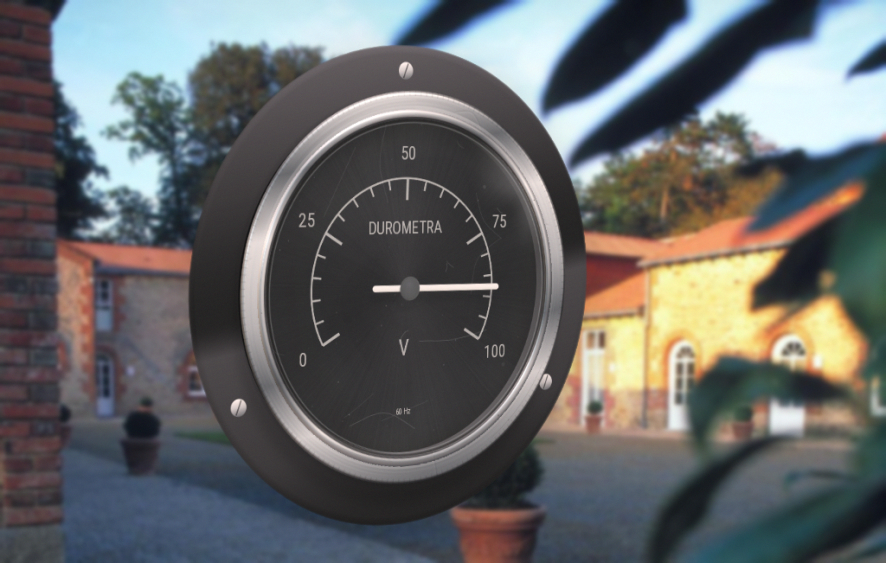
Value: 87.5 V
